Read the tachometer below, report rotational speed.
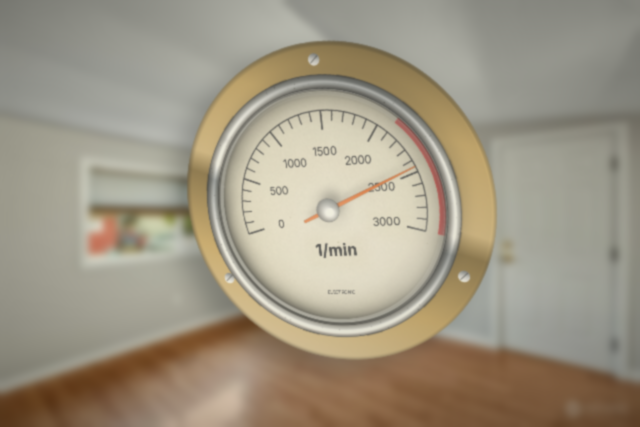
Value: 2450 rpm
